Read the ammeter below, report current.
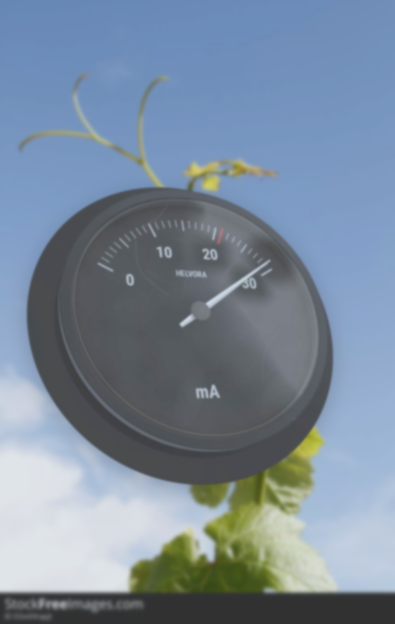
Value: 29 mA
